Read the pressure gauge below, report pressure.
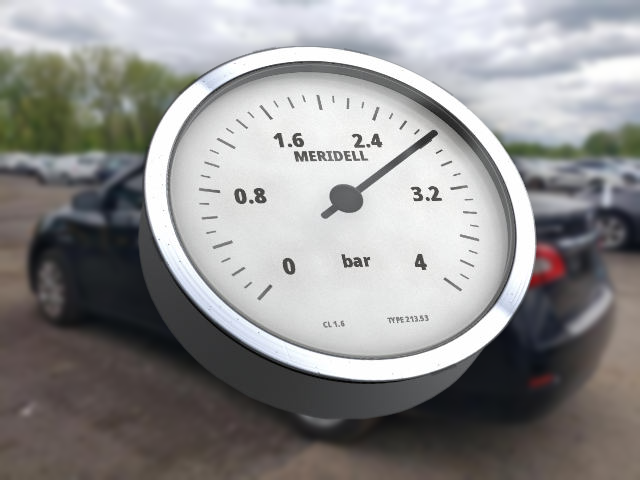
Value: 2.8 bar
